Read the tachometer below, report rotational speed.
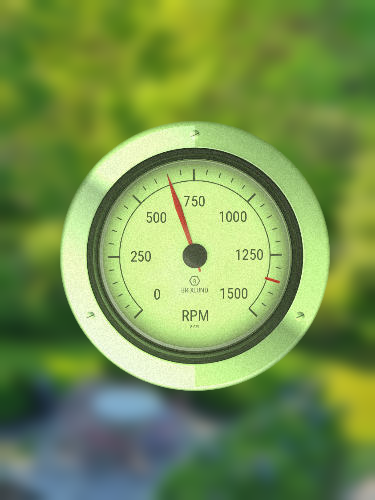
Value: 650 rpm
